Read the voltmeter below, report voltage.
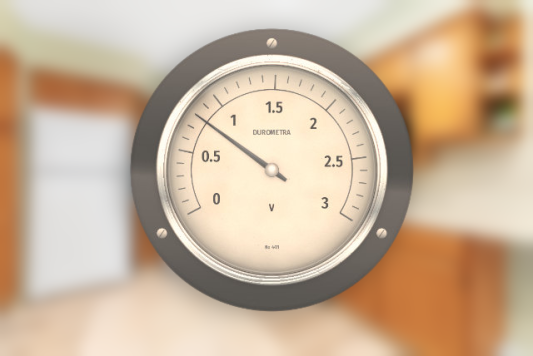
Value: 0.8 V
